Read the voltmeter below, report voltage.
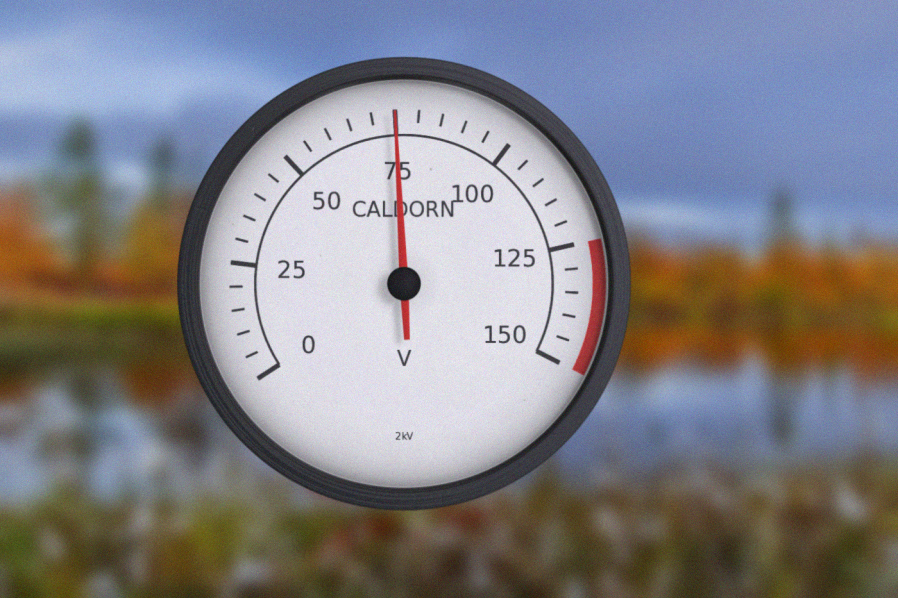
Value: 75 V
